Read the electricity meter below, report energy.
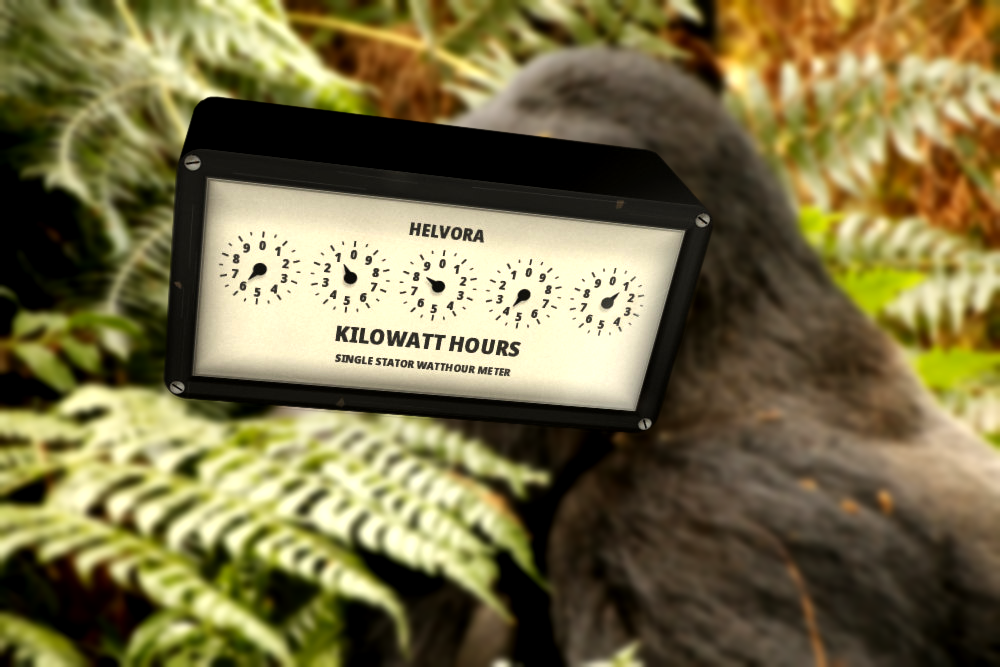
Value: 60841 kWh
